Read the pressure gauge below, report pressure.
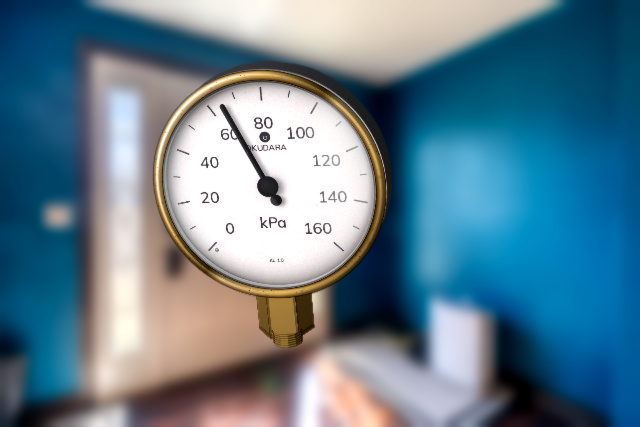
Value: 65 kPa
